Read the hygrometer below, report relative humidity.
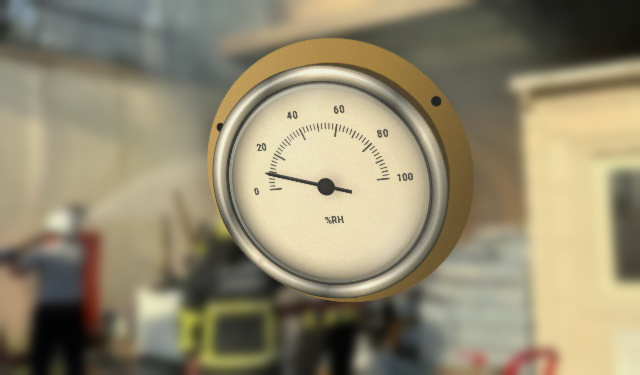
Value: 10 %
